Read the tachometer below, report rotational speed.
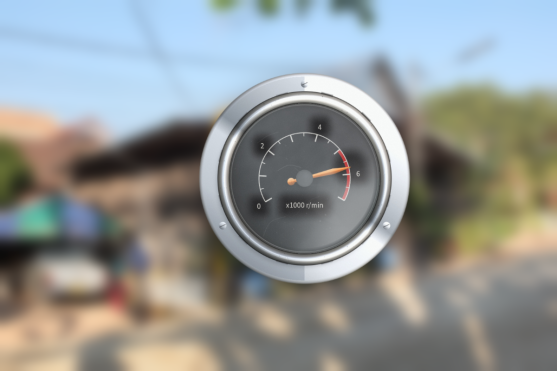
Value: 5750 rpm
